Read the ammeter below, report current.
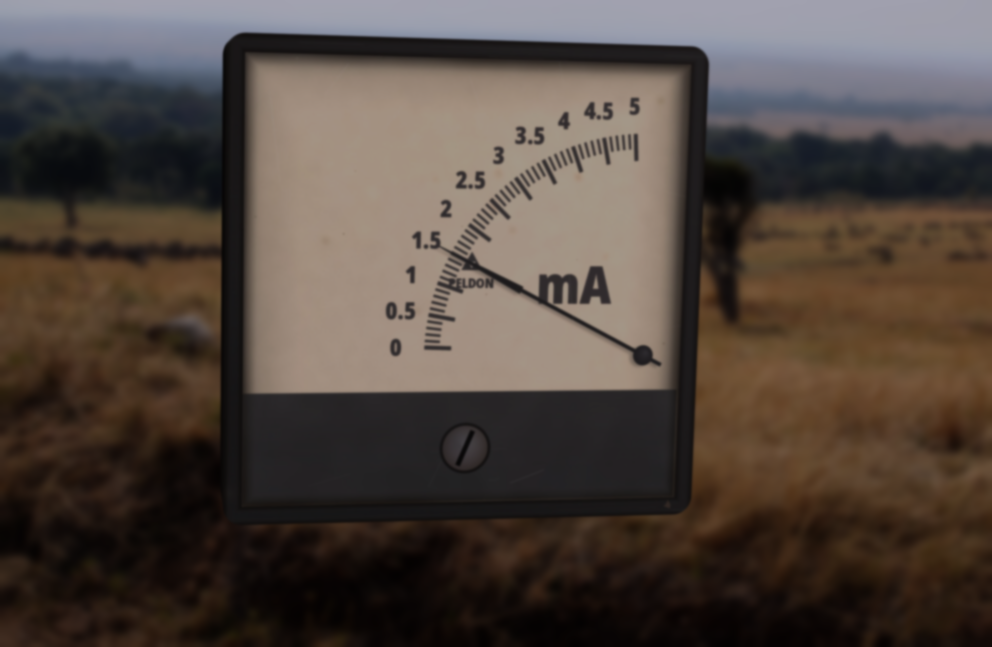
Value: 1.5 mA
